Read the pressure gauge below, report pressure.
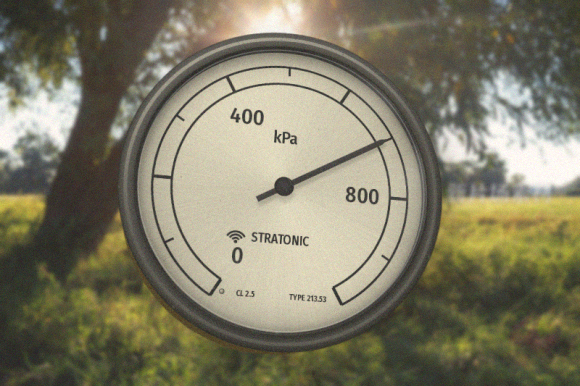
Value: 700 kPa
